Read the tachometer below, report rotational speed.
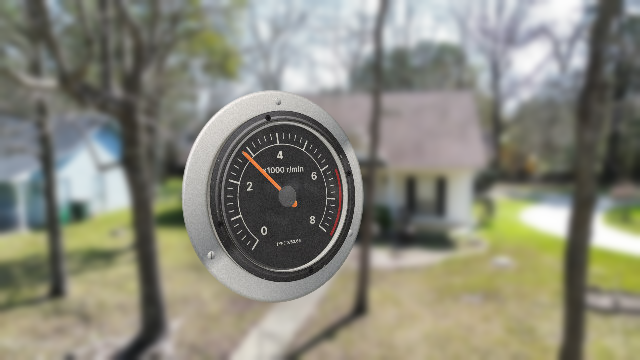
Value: 2800 rpm
